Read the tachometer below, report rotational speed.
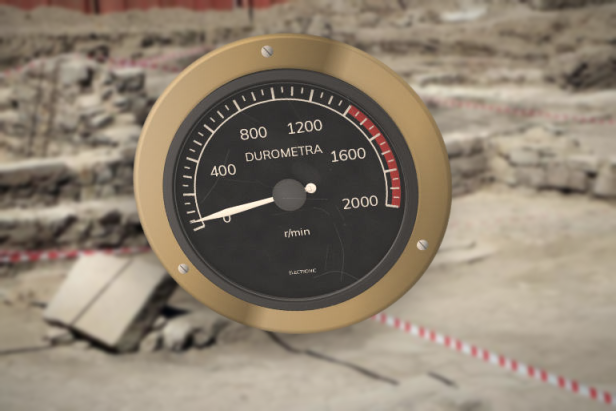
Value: 50 rpm
